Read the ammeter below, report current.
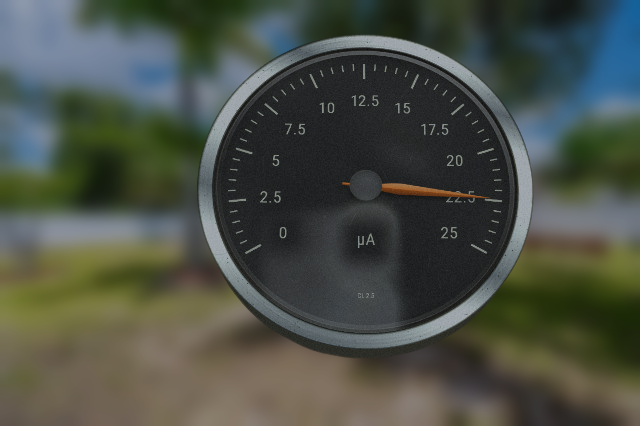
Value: 22.5 µA
